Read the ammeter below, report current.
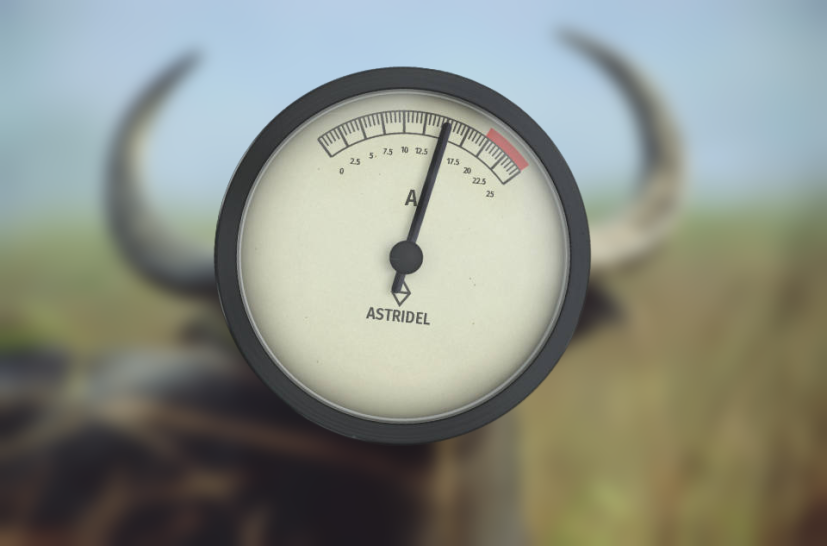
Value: 15 A
